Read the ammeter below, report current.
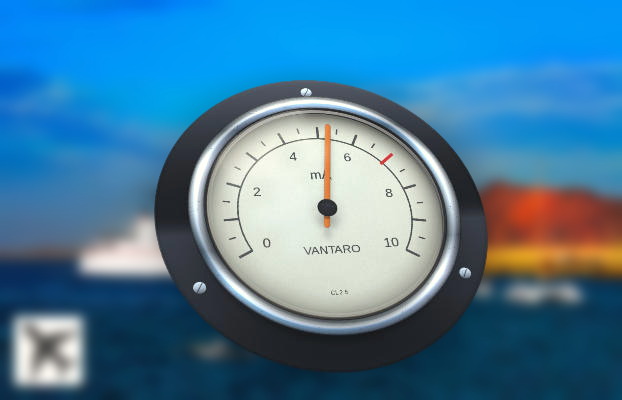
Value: 5.25 mA
